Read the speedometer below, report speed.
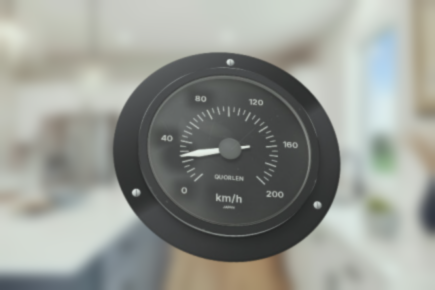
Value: 25 km/h
